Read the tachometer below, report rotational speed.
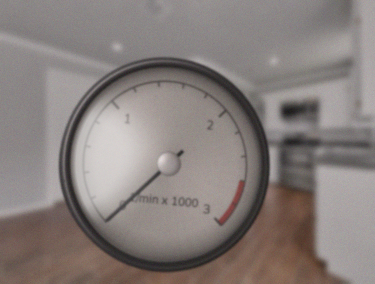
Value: 0 rpm
